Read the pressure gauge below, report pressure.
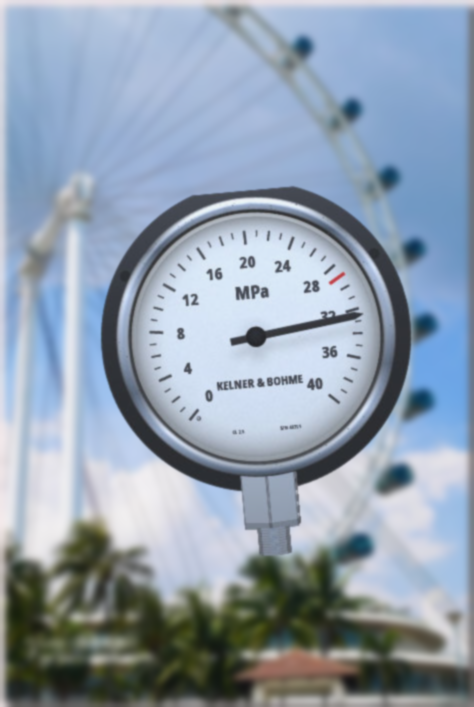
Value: 32.5 MPa
